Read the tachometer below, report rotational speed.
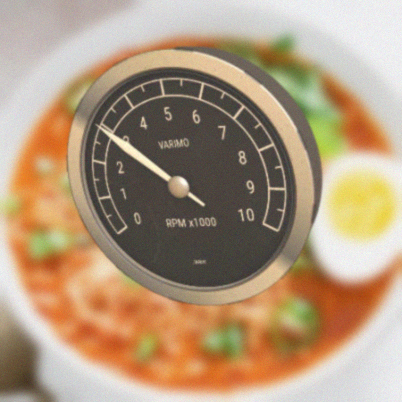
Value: 3000 rpm
